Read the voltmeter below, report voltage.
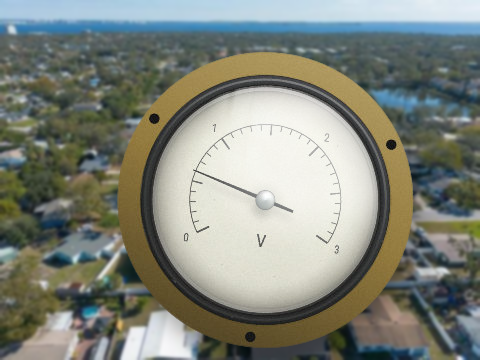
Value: 0.6 V
